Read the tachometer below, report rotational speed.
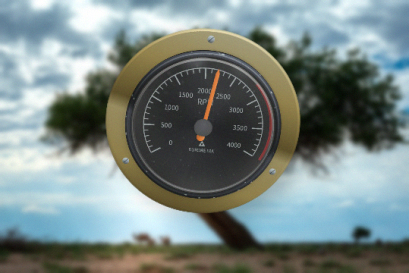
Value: 2200 rpm
